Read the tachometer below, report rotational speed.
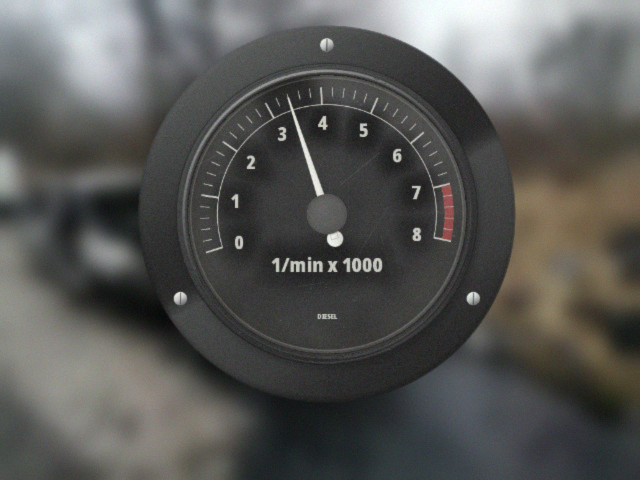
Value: 3400 rpm
